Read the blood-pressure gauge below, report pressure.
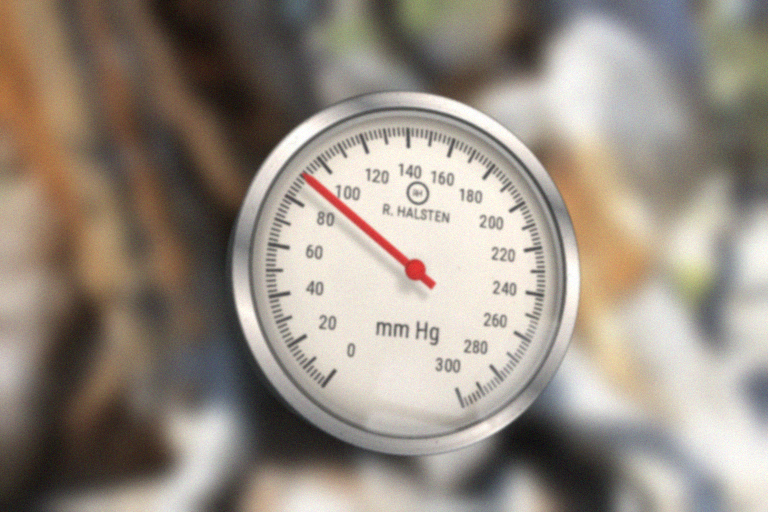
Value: 90 mmHg
